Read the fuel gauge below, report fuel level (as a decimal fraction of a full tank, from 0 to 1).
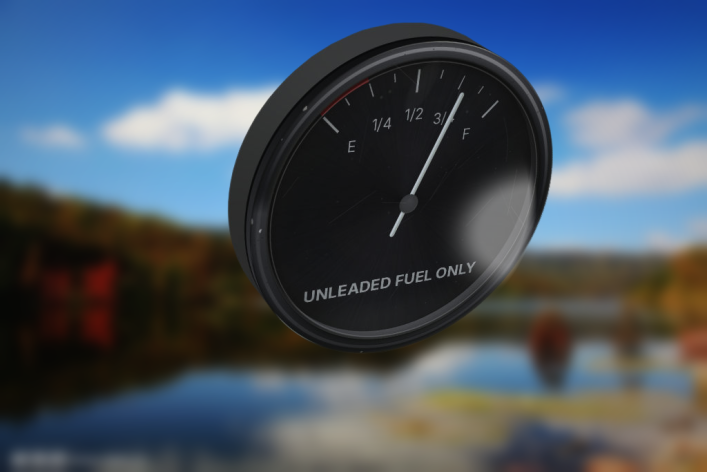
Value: 0.75
